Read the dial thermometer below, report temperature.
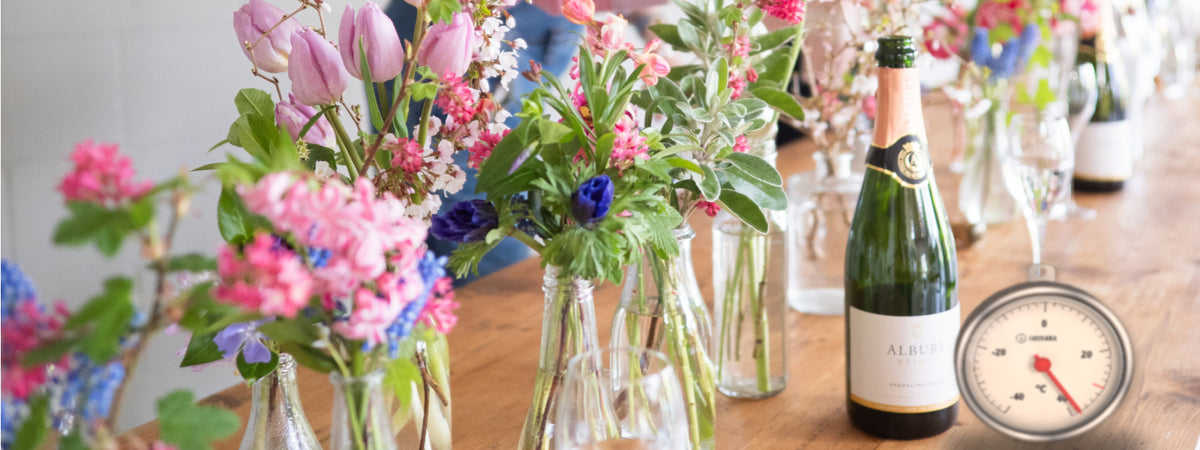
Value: 38 °C
